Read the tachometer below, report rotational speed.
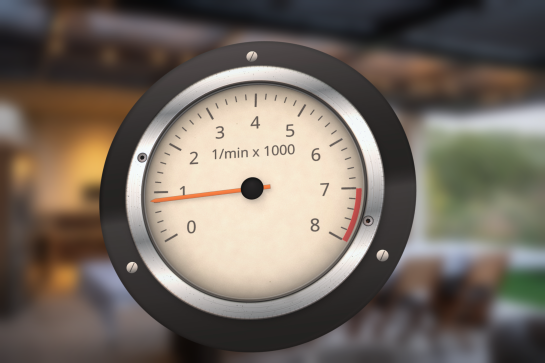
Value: 800 rpm
